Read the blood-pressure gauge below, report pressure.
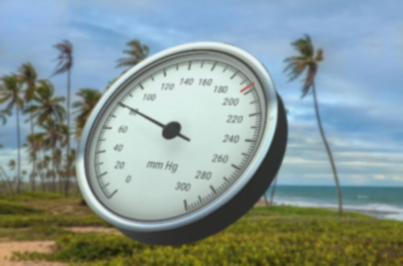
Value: 80 mmHg
